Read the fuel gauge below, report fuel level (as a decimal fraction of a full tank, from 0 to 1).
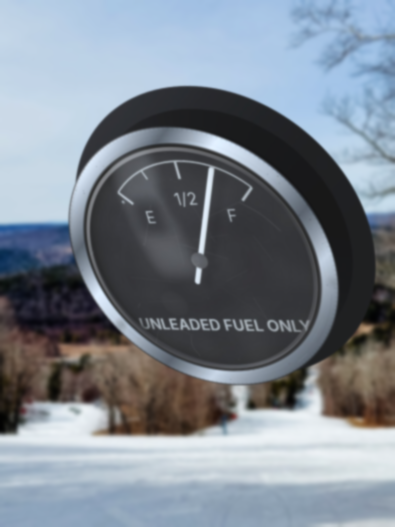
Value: 0.75
